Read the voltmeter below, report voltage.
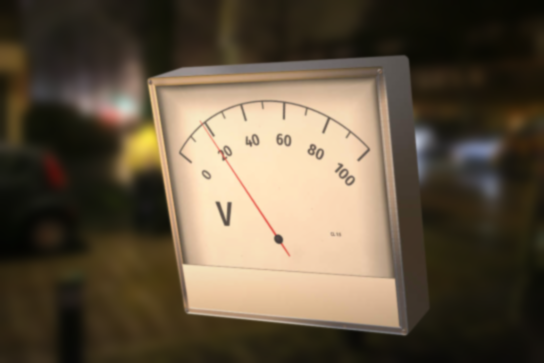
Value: 20 V
